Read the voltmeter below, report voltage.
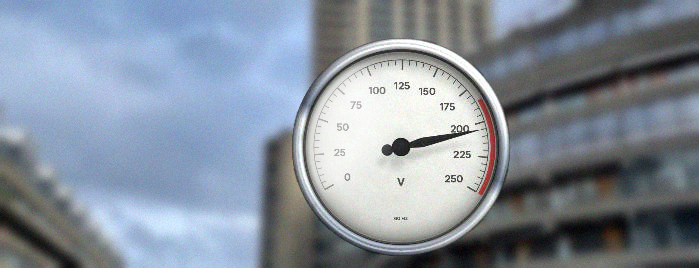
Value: 205 V
